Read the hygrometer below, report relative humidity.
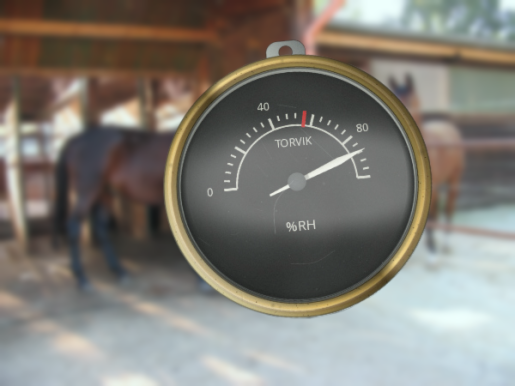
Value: 88 %
